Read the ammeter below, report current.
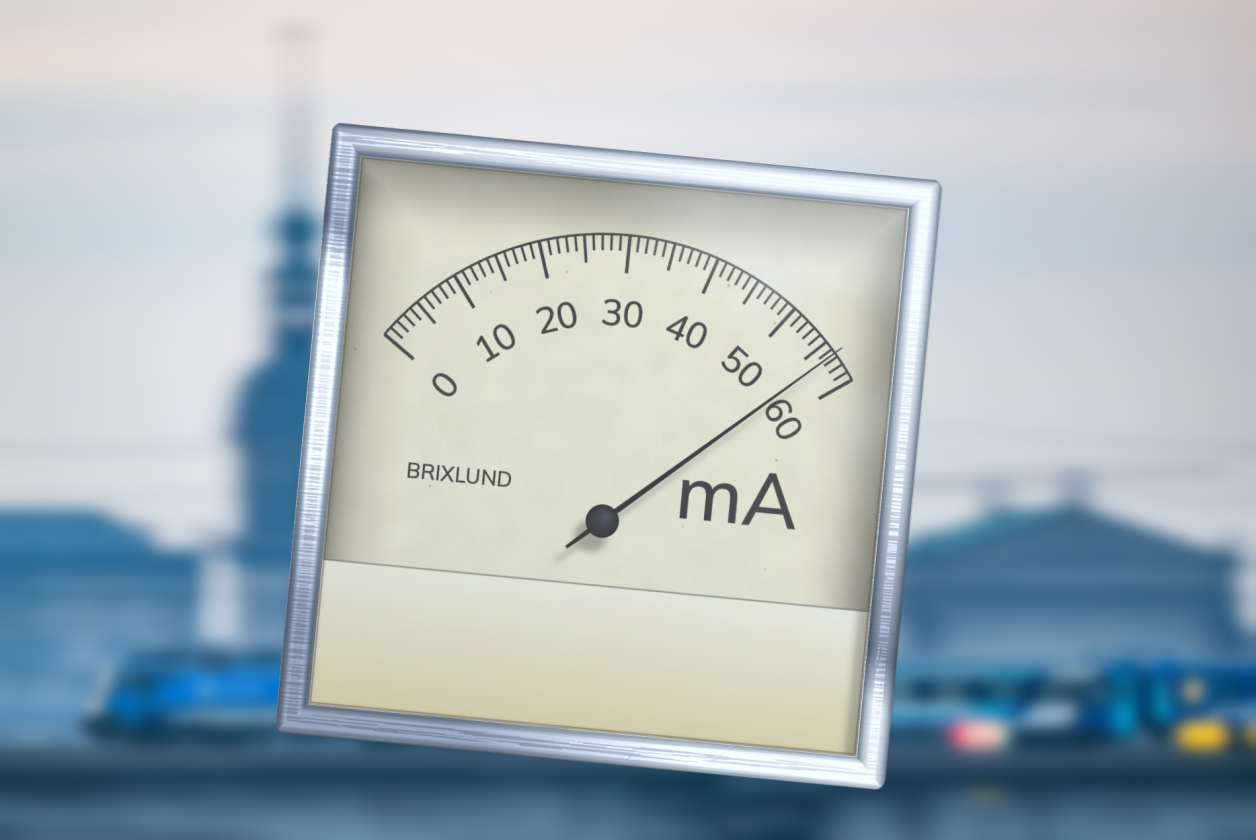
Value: 56.5 mA
